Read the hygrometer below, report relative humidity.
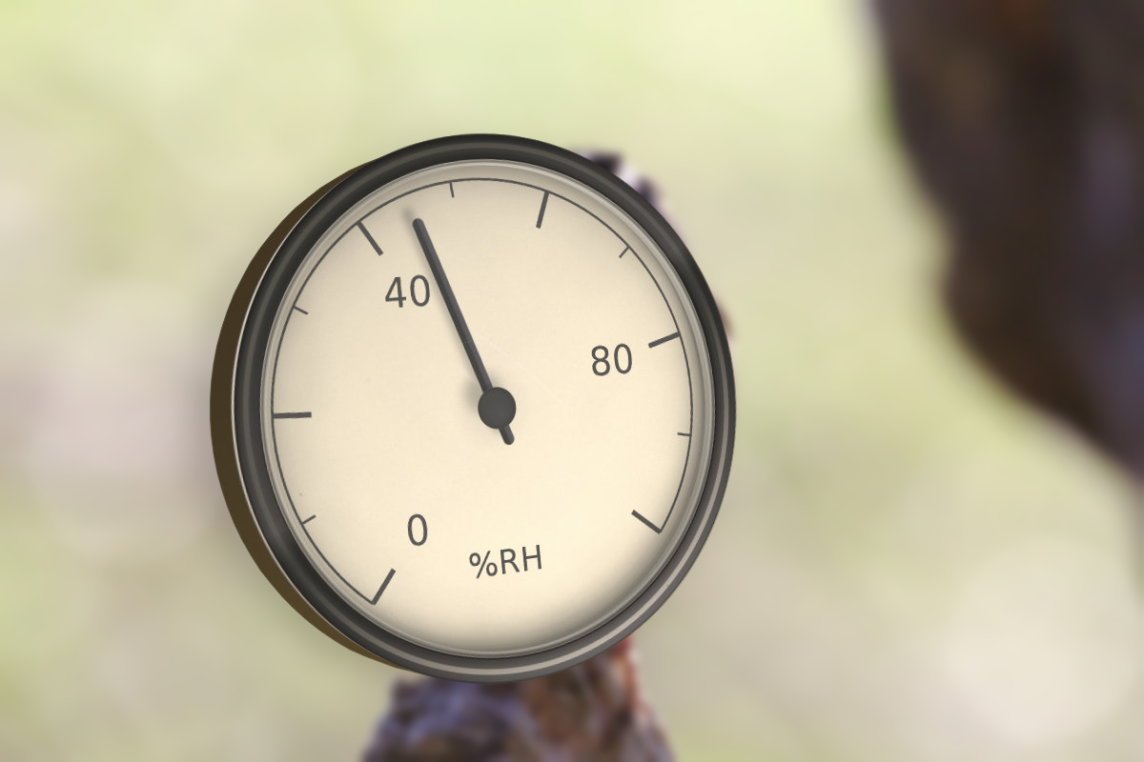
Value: 45 %
